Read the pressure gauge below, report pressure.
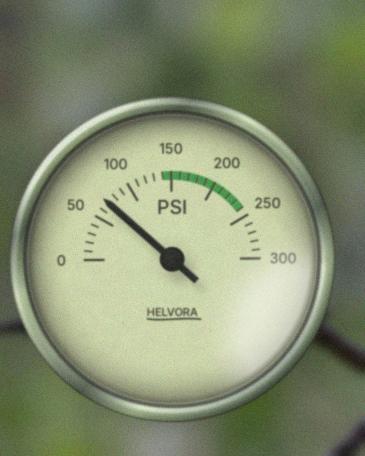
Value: 70 psi
